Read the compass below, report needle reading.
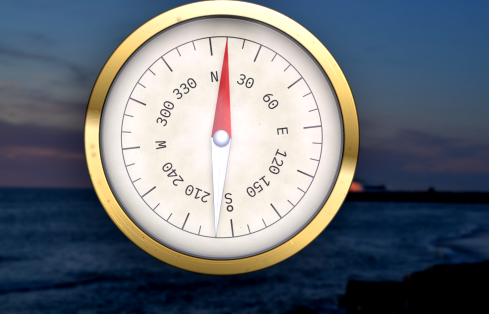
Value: 10 °
